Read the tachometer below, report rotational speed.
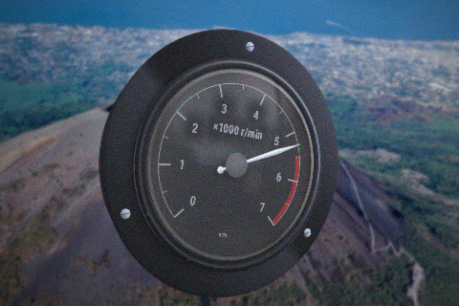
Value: 5250 rpm
